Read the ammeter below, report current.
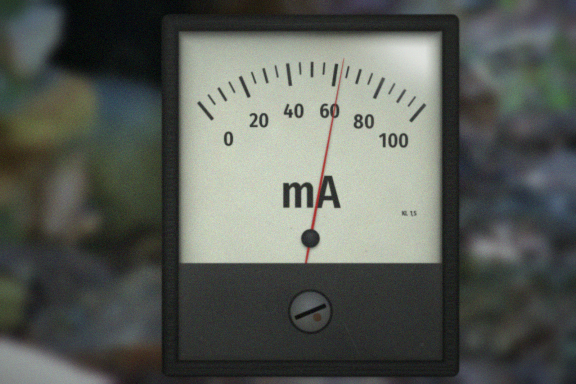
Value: 62.5 mA
